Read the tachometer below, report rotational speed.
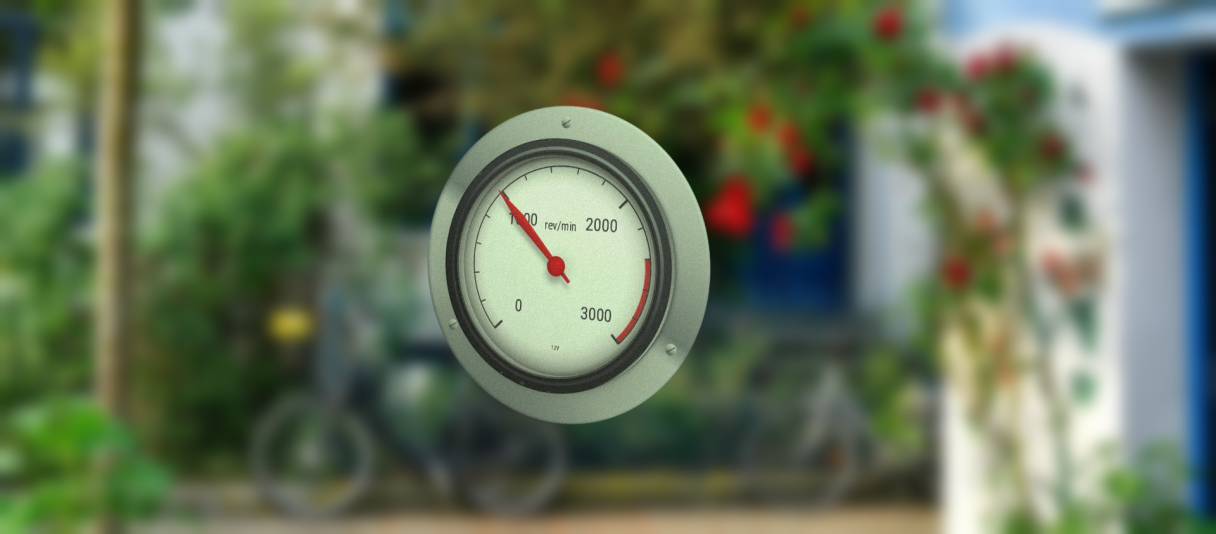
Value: 1000 rpm
